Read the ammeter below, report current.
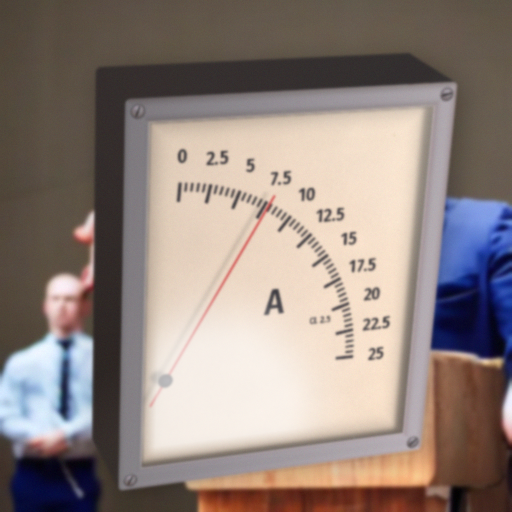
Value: 7.5 A
